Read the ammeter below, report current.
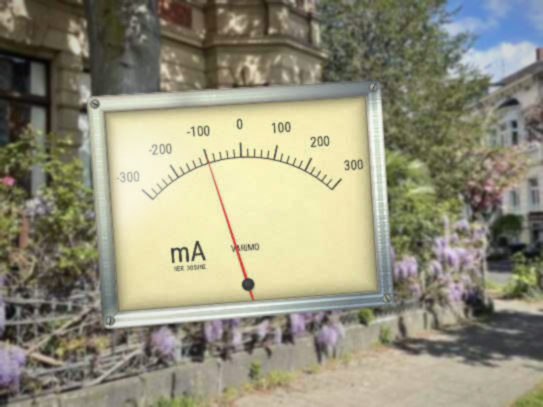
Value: -100 mA
